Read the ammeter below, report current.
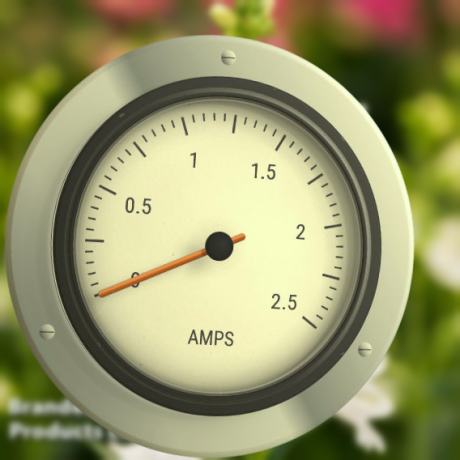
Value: 0 A
